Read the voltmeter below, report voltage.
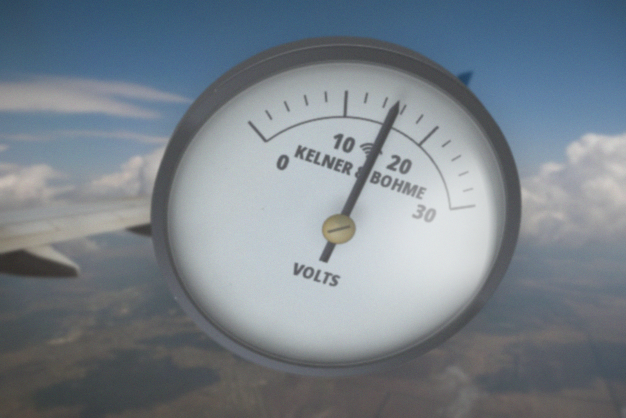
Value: 15 V
